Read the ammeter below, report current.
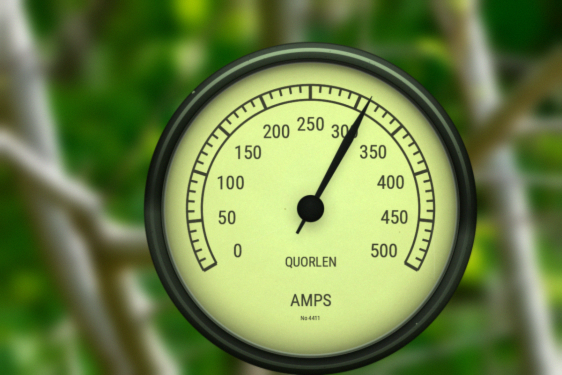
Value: 310 A
